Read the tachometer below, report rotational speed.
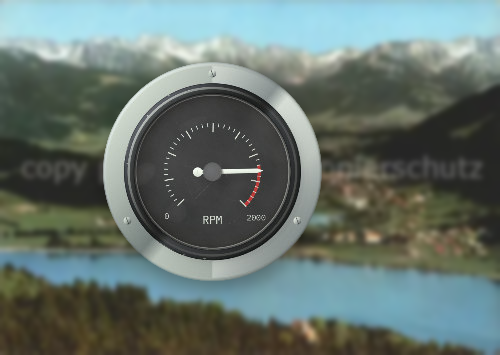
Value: 1650 rpm
